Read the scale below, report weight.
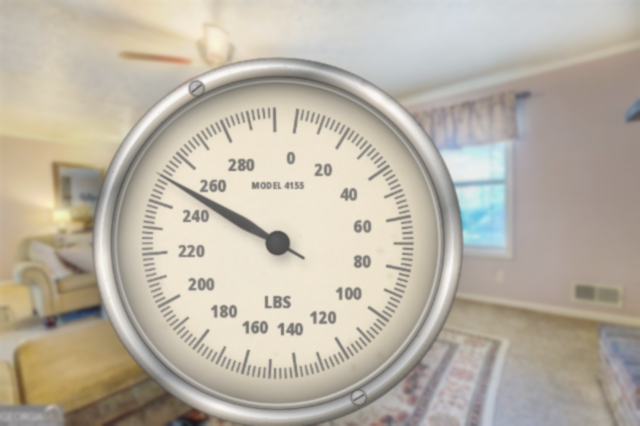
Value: 250 lb
